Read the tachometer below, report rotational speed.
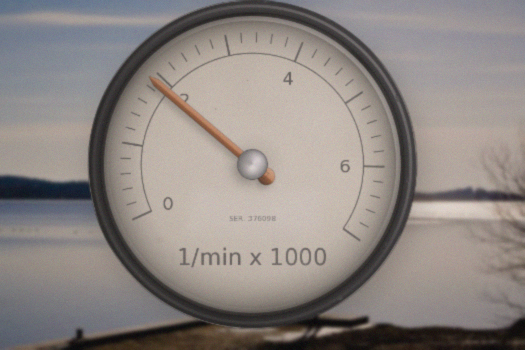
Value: 1900 rpm
